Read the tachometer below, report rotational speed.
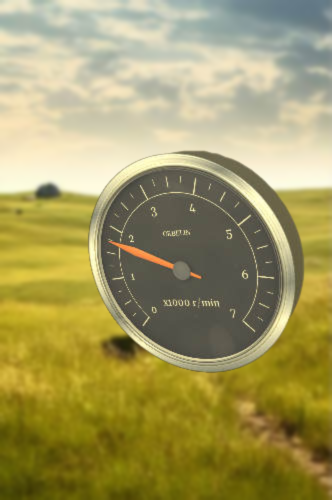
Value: 1750 rpm
